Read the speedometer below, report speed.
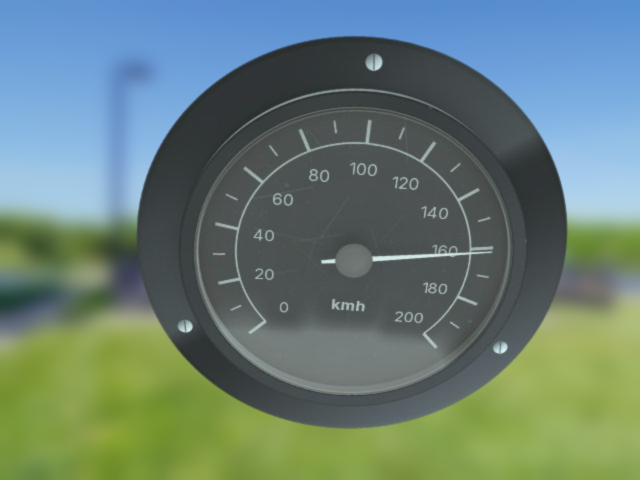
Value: 160 km/h
